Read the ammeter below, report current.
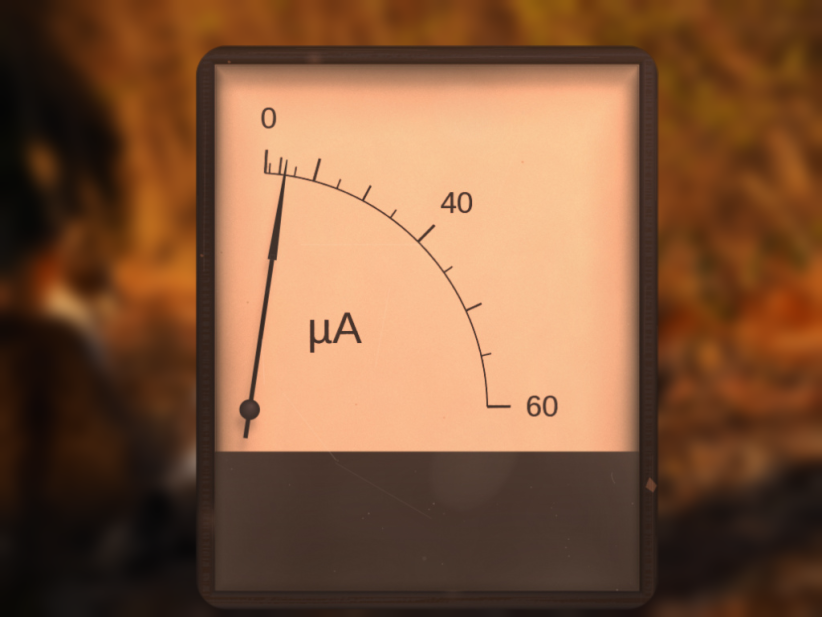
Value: 12.5 µA
